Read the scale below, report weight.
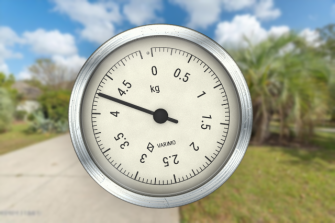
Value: 4.25 kg
